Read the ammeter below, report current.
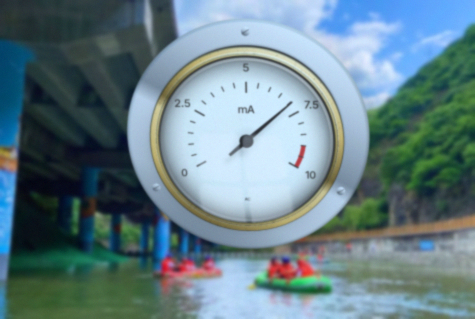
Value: 7 mA
